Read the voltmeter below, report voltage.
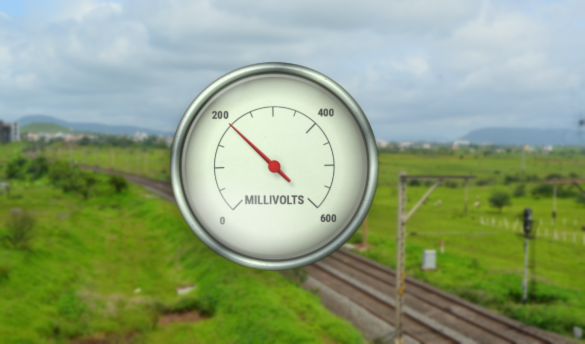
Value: 200 mV
